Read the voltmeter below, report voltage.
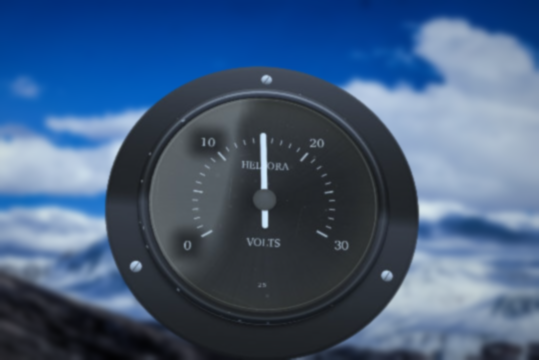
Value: 15 V
